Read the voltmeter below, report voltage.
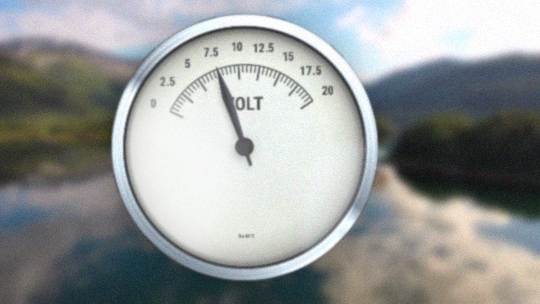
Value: 7.5 V
